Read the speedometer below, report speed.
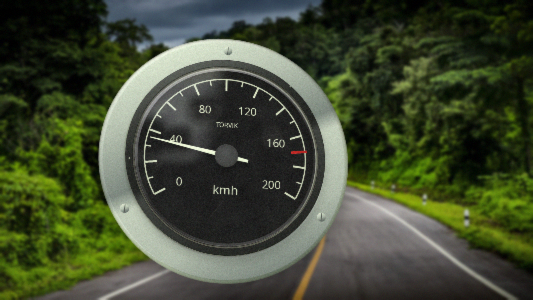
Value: 35 km/h
